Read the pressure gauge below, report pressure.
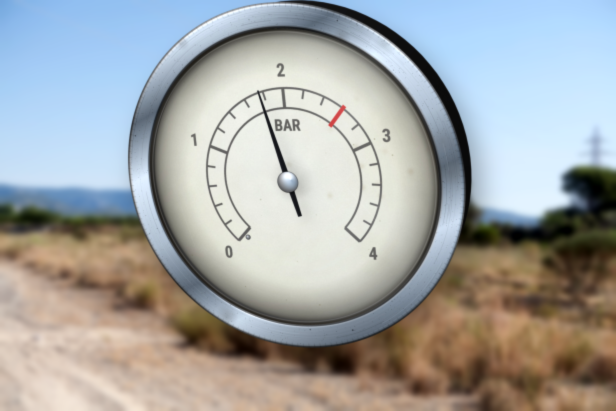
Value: 1.8 bar
